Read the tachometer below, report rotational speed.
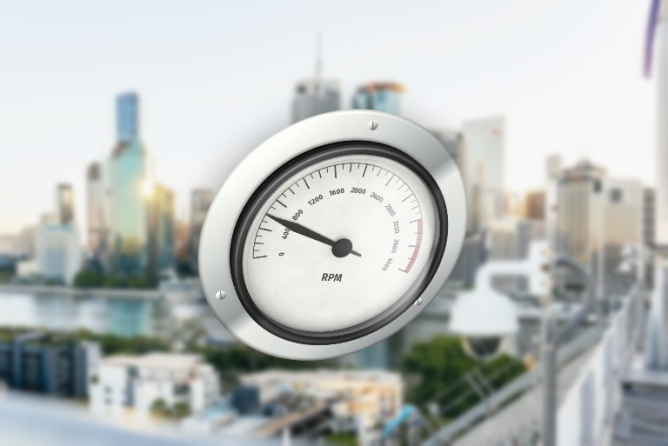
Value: 600 rpm
